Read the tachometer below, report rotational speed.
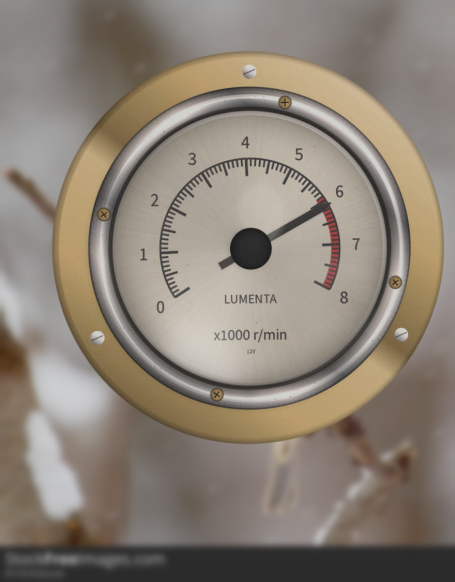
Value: 6100 rpm
